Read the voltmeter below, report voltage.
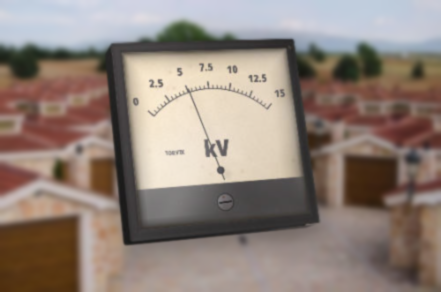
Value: 5 kV
